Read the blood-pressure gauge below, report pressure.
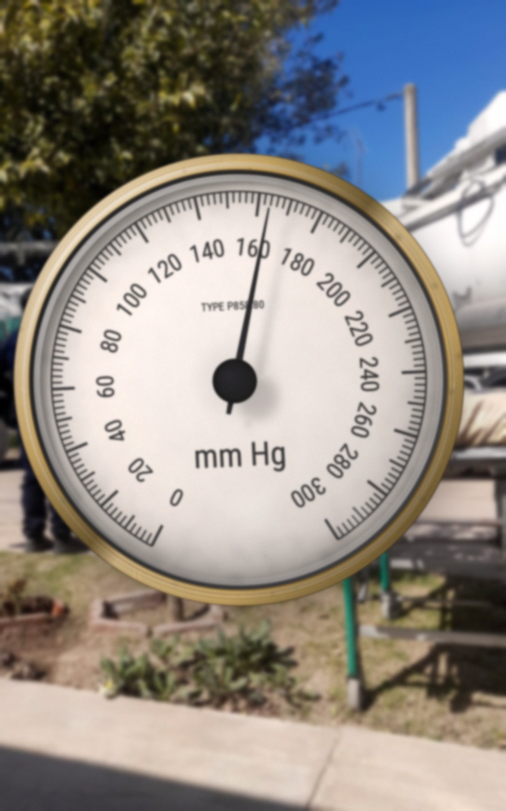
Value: 164 mmHg
